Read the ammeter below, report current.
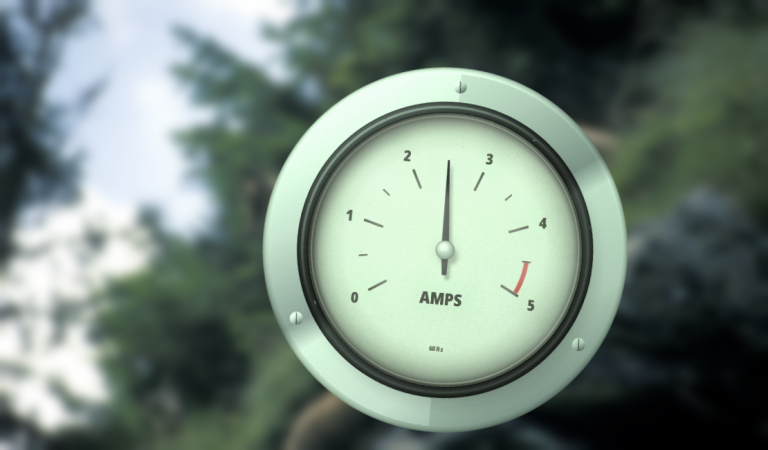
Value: 2.5 A
